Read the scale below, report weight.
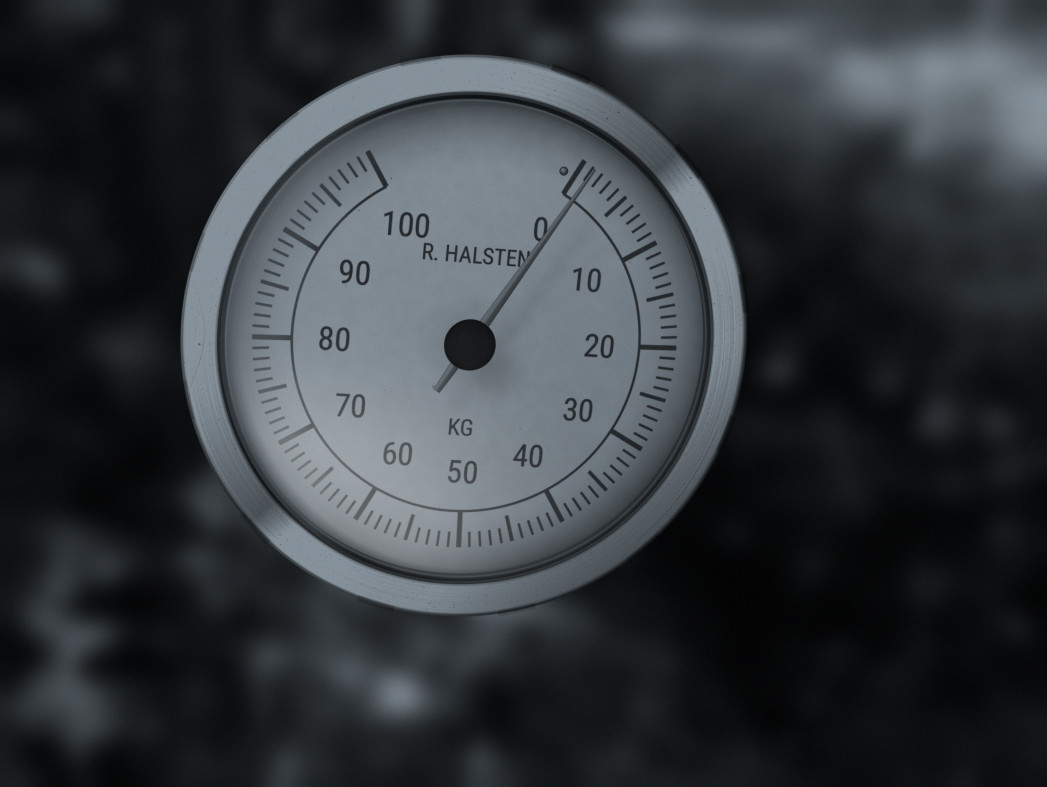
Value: 1 kg
